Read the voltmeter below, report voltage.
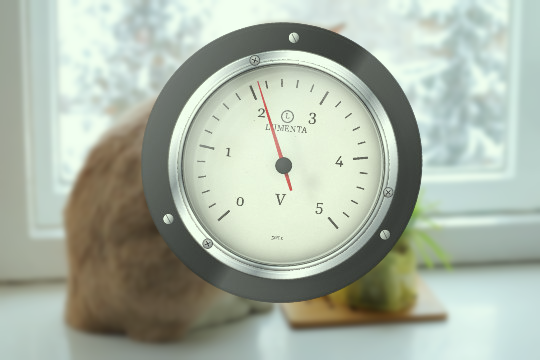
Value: 2.1 V
